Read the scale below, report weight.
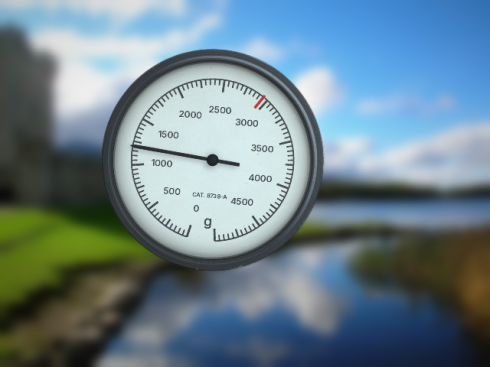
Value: 1200 g
